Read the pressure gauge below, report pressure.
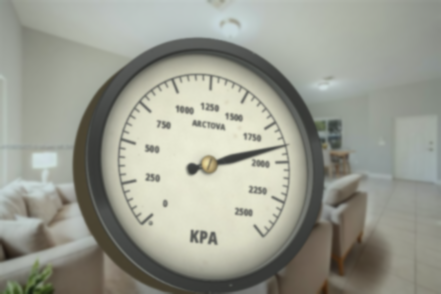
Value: 1900 kPa
